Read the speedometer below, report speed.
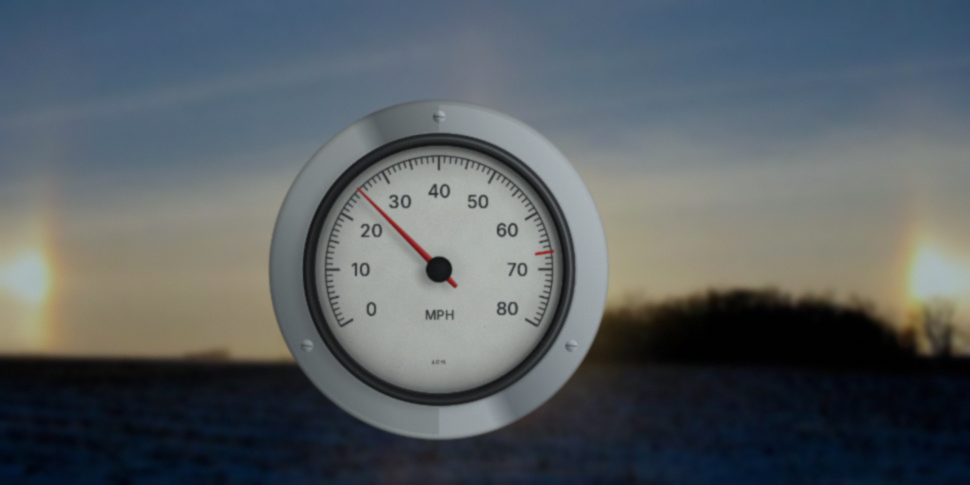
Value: 25 mph
